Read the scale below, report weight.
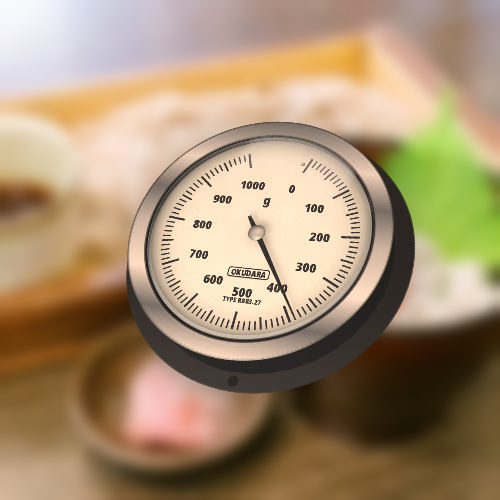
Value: 390 g
